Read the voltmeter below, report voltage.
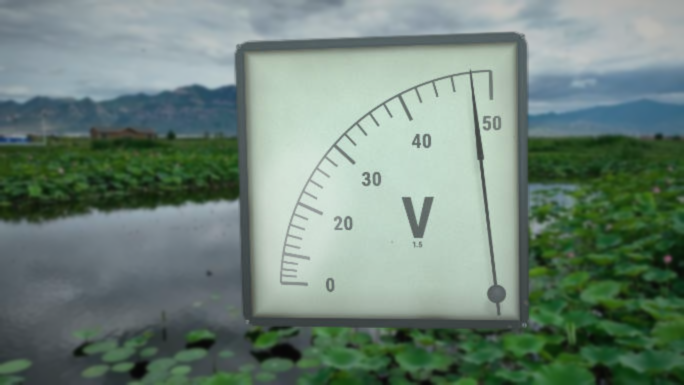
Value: 48 V
